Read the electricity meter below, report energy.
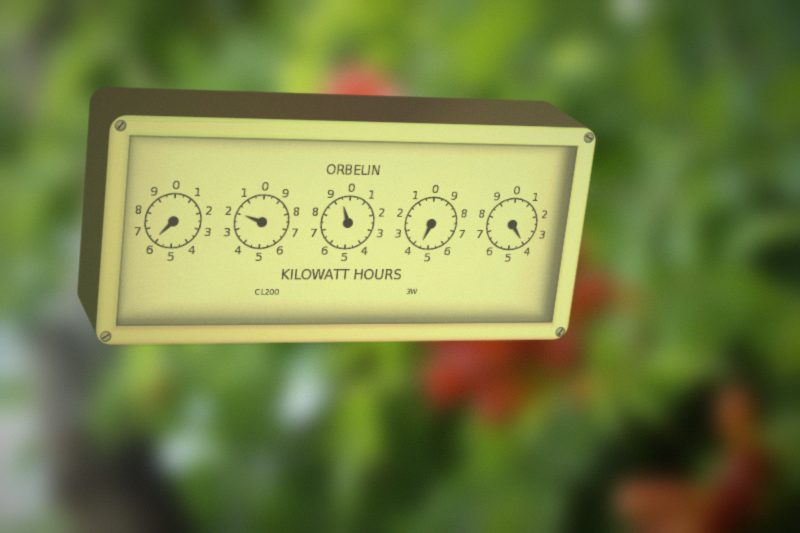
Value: 61944 kWh
